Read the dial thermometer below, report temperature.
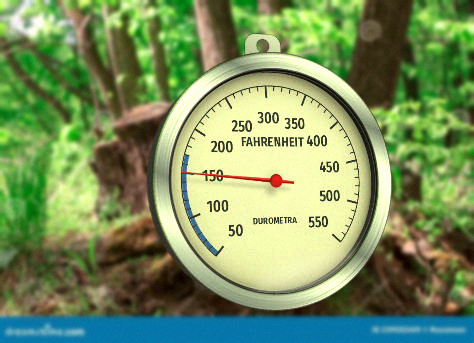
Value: 150 °F
